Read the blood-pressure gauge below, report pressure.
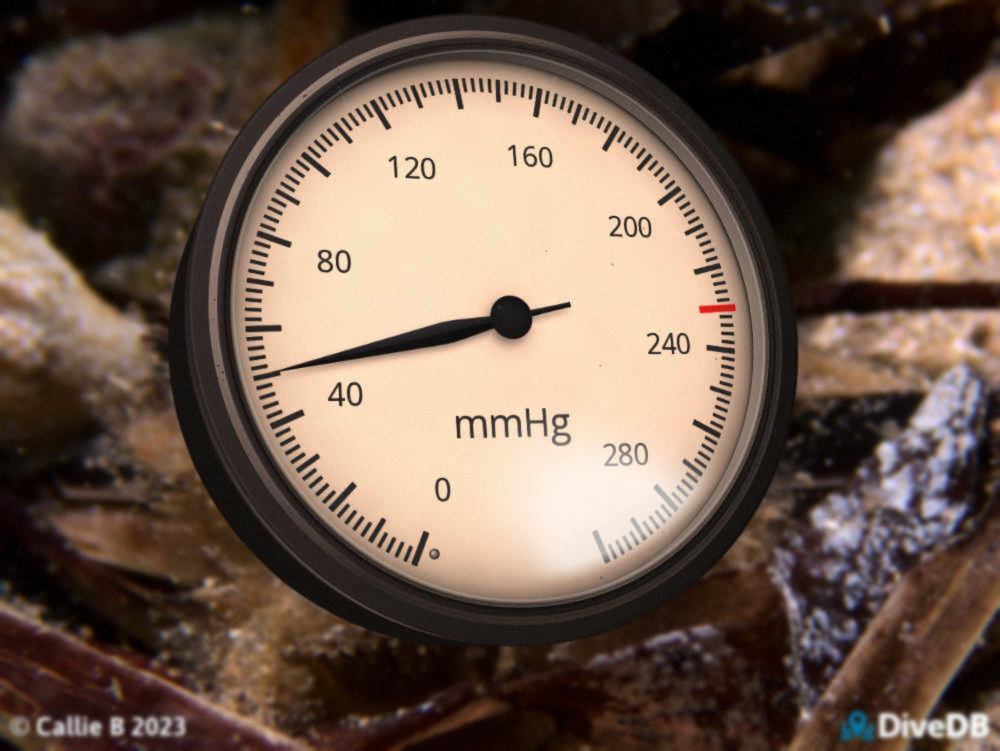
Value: 50 mmHg
